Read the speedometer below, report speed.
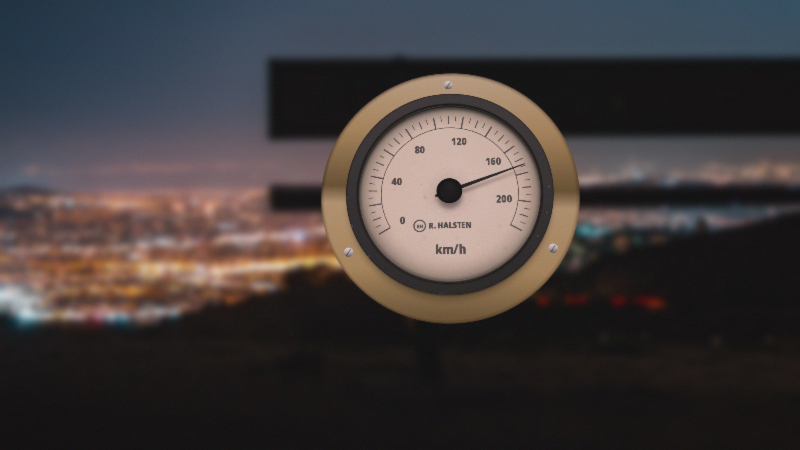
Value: 175 km/h
